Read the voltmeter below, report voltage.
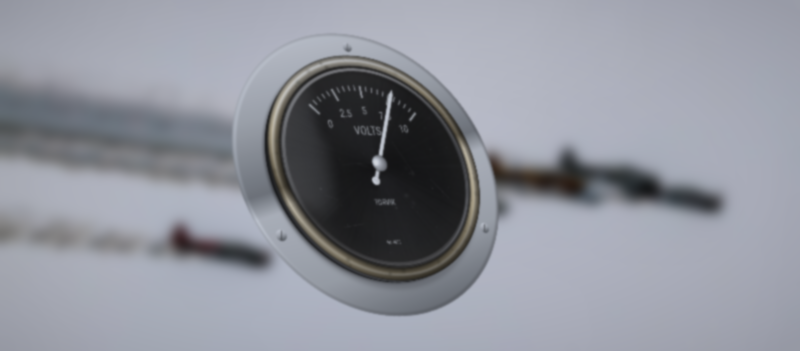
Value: 7.5 V
